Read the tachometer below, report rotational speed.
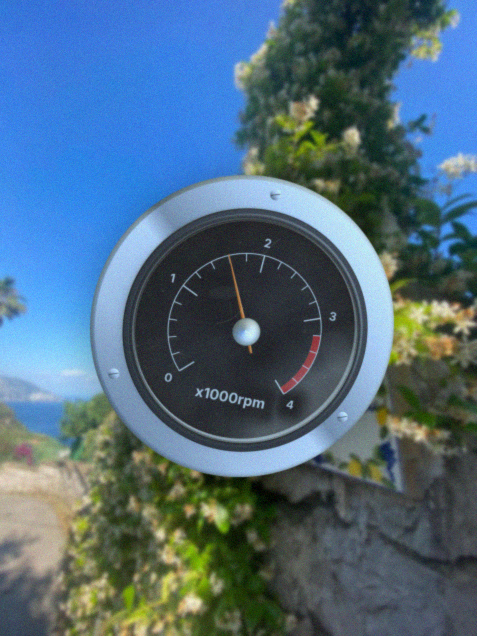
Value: 1600 rpm
